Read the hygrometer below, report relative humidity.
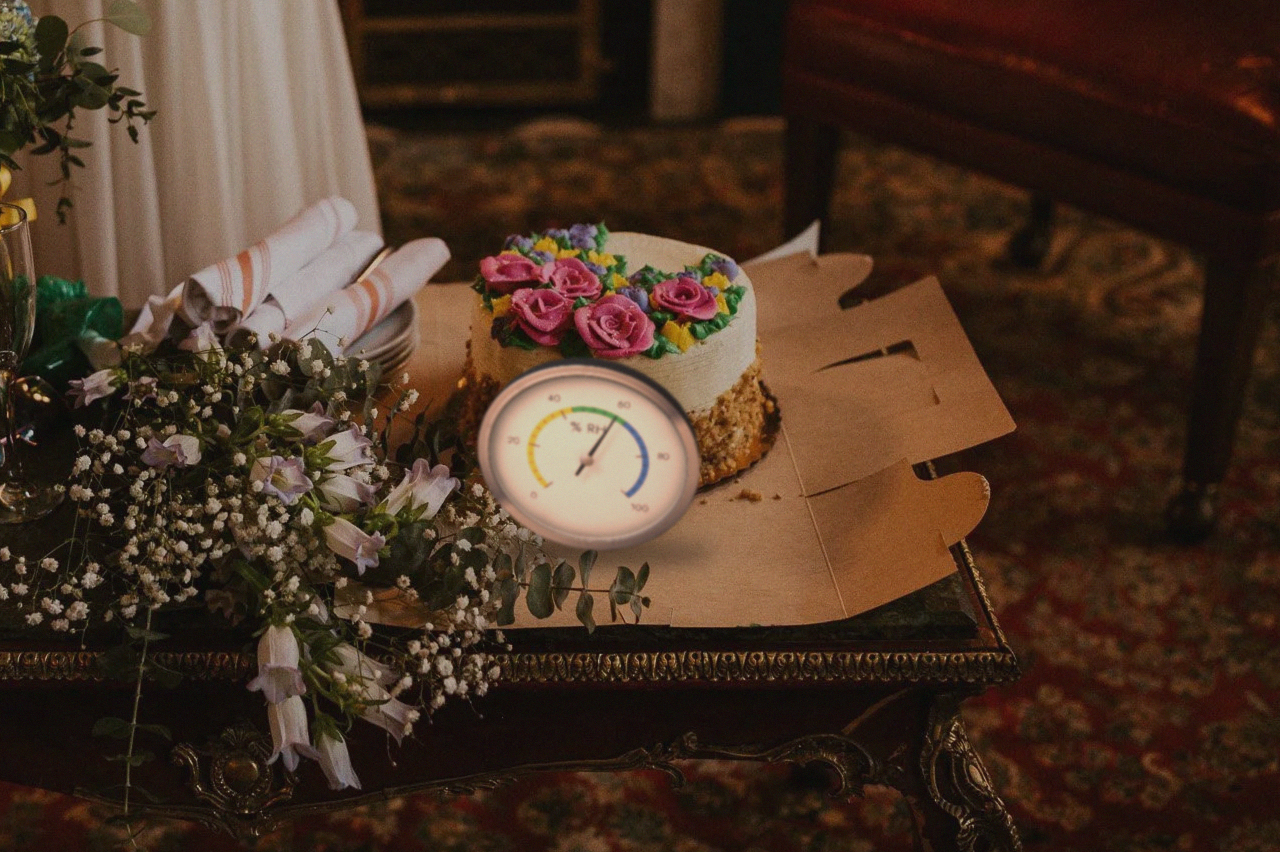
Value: 60 %
